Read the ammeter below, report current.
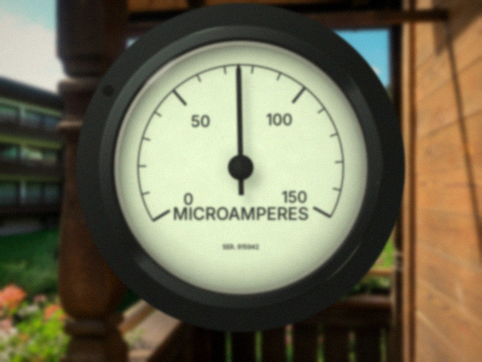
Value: 75 µA
